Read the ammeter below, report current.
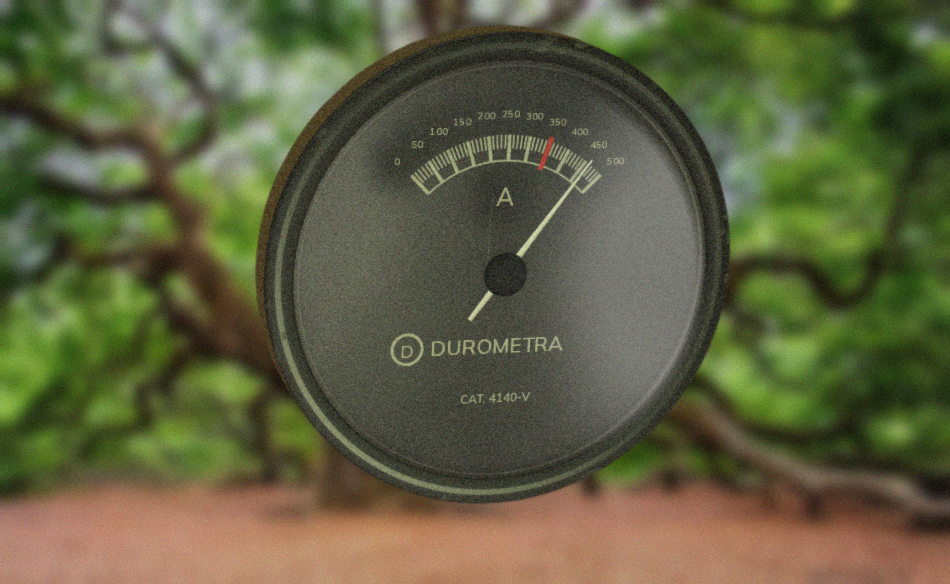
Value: 450 A
